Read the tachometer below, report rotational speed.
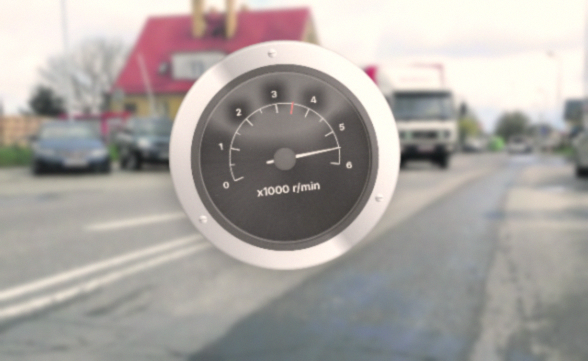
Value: 5500 rpm
